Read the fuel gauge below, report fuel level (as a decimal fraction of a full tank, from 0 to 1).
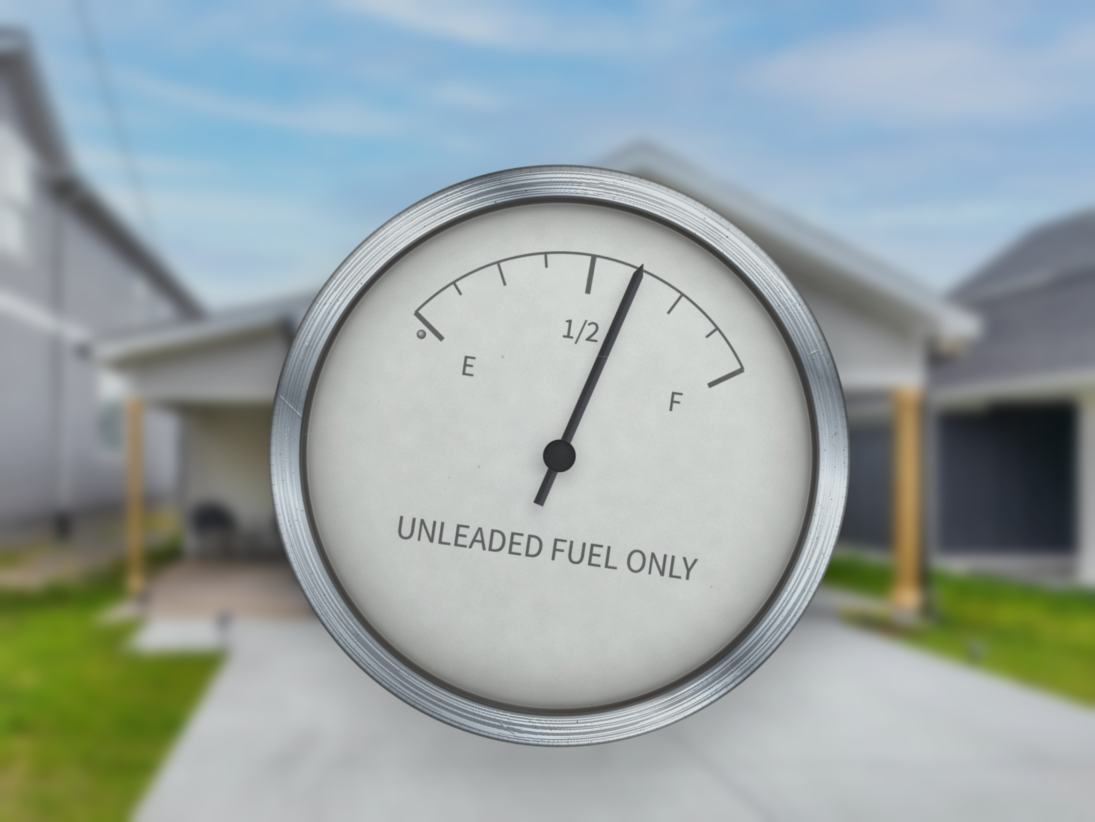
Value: 0.625
